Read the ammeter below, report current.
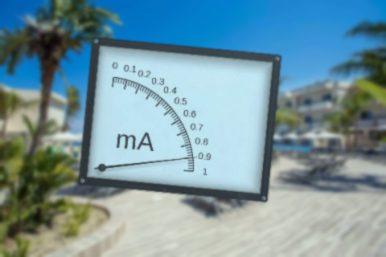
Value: 0.9 mA
